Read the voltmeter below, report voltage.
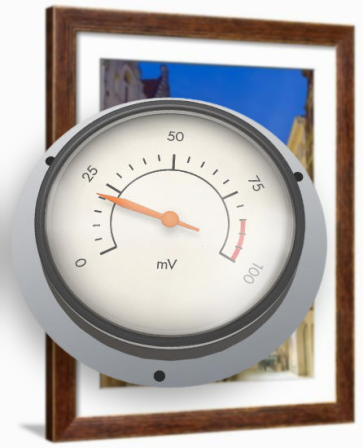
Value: 20 mV
